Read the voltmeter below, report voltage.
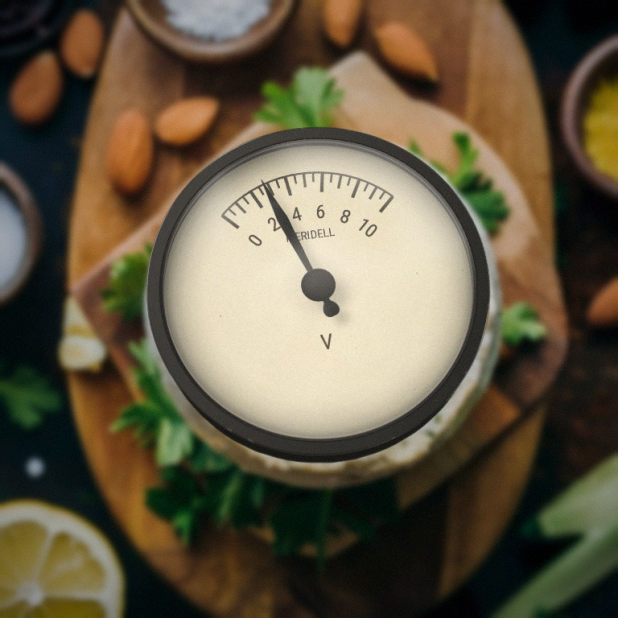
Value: 2.75 V
